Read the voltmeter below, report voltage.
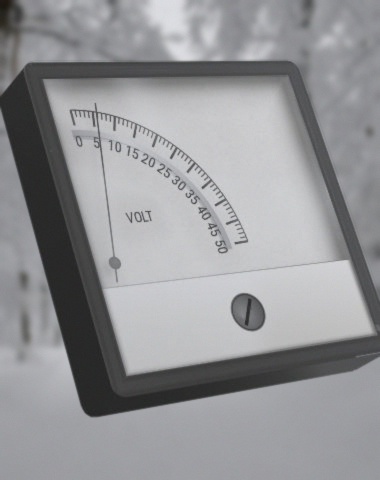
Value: 5 V
